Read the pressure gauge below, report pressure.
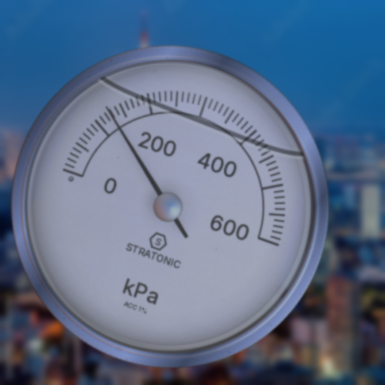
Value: 130 kPa
